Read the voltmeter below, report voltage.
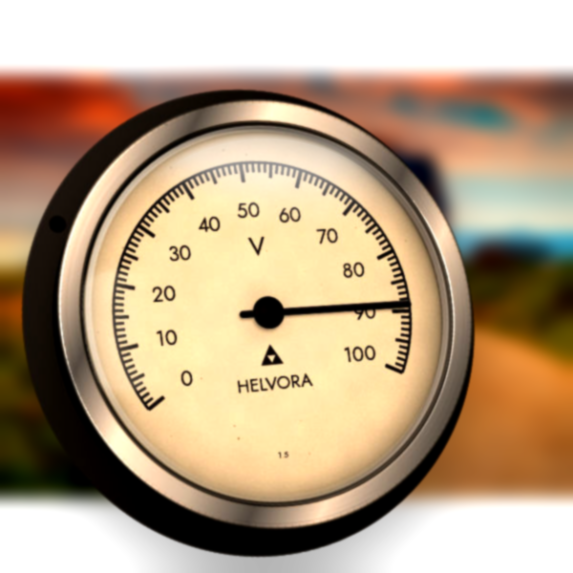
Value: 89 V
